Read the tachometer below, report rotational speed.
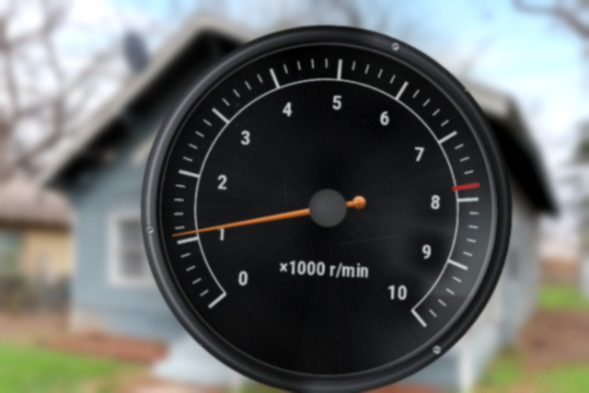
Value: 1100 rpm
